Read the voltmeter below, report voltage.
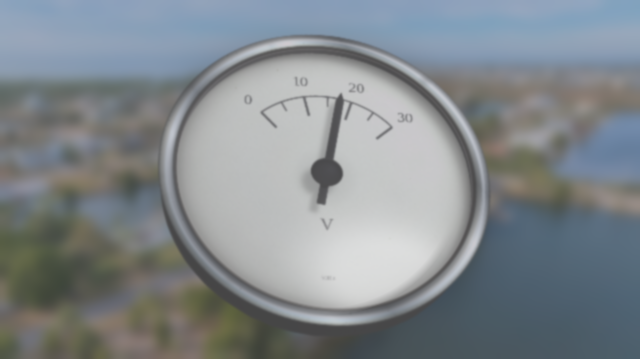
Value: 17.5 V
